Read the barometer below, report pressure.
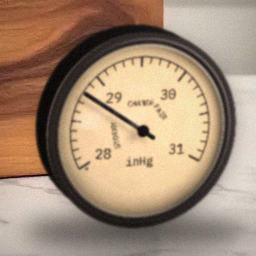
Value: 28.8 inHg
